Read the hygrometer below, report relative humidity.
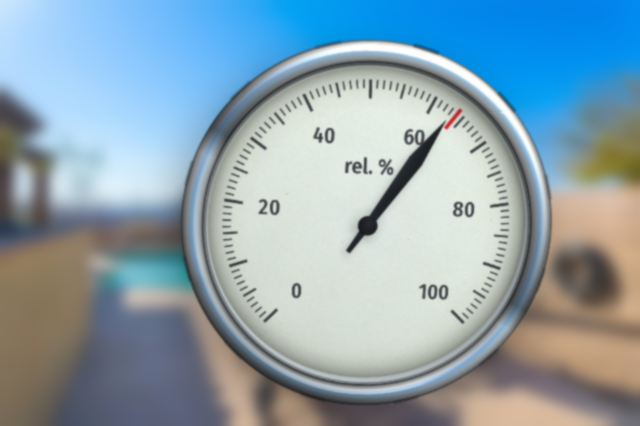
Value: 63 %
